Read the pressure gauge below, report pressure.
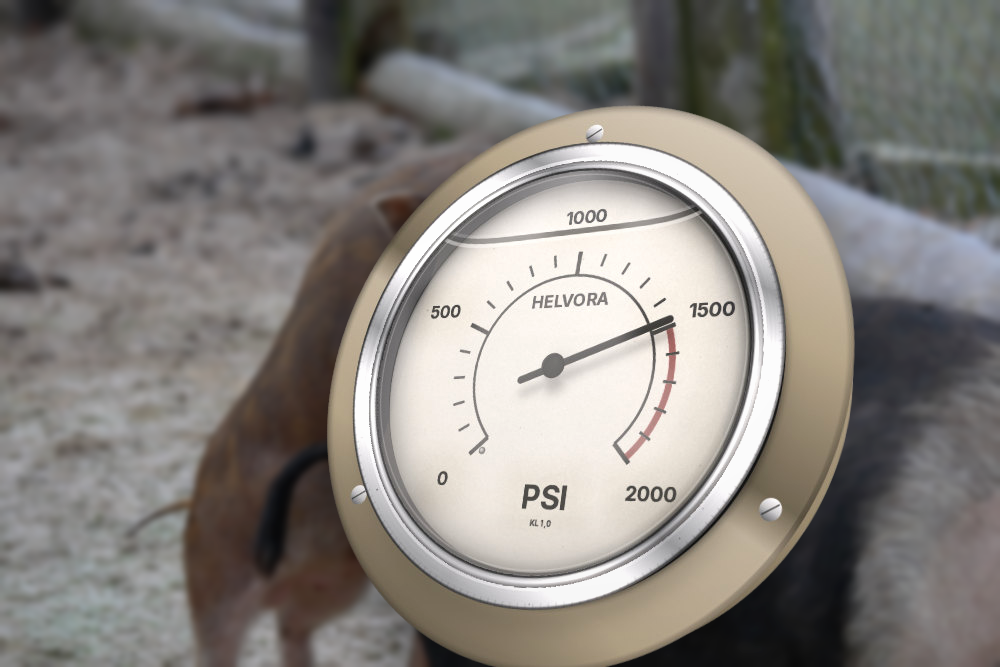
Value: 1500 psi
